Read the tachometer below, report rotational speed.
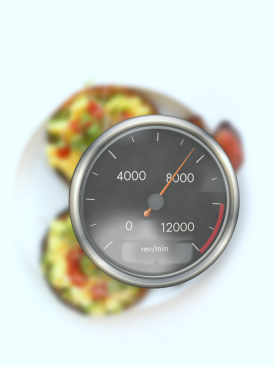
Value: 7500 rpm
